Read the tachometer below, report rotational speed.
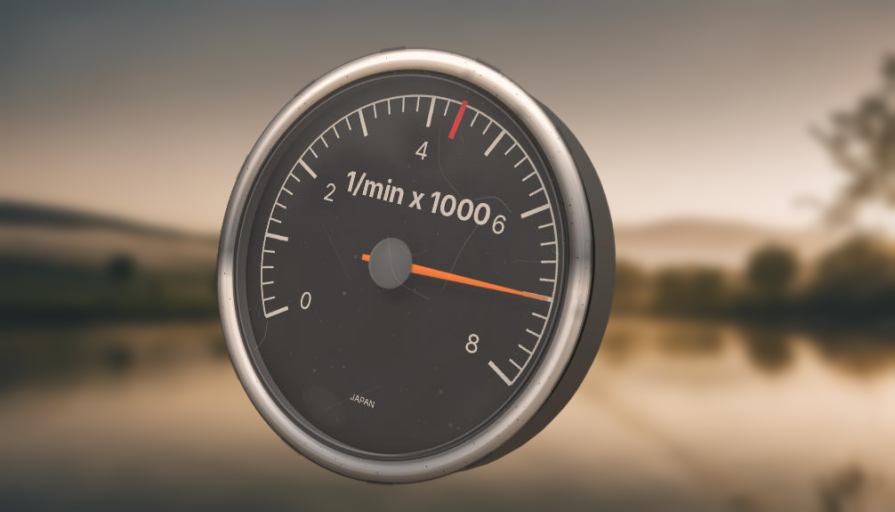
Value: 7000 rpm
